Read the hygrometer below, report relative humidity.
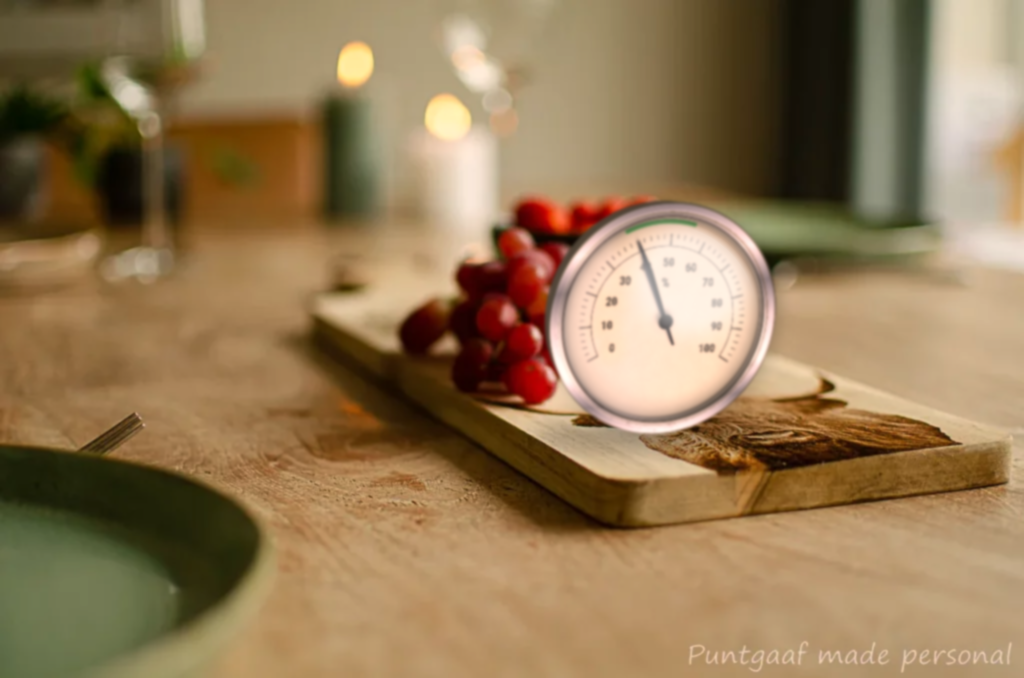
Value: 40 %
